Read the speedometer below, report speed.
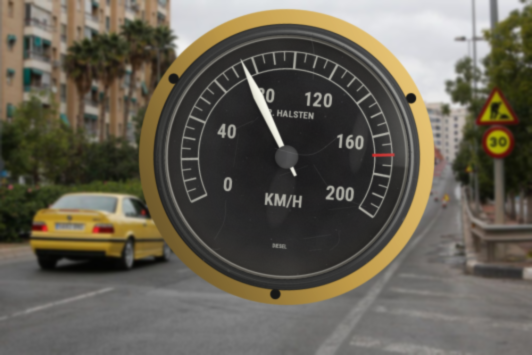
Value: 75 km/h
